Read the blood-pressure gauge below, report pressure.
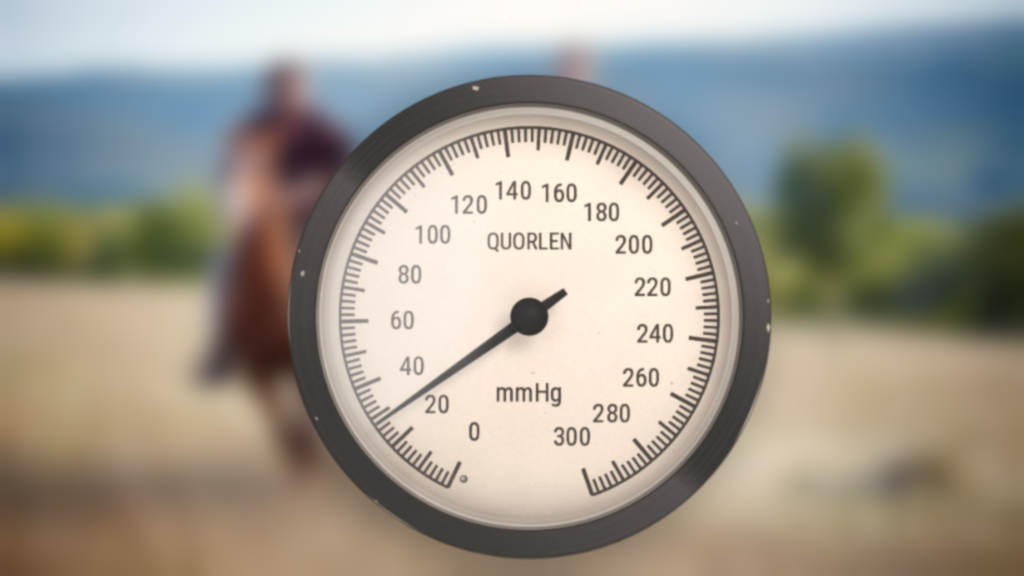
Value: 28 mmHg
